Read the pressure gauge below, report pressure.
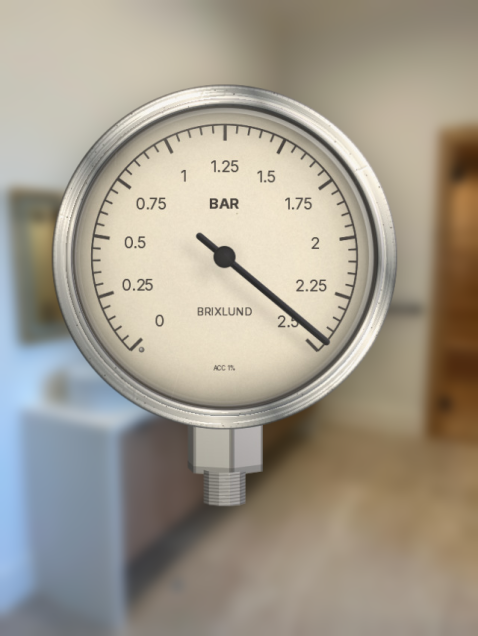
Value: 2.45 bar
